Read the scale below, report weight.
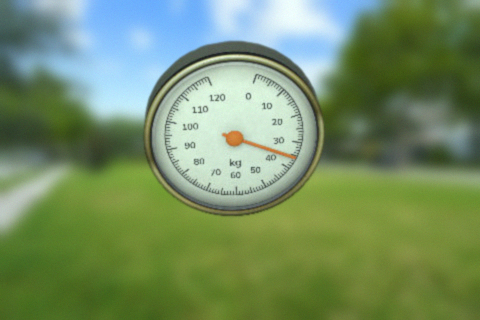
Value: 35 kg
